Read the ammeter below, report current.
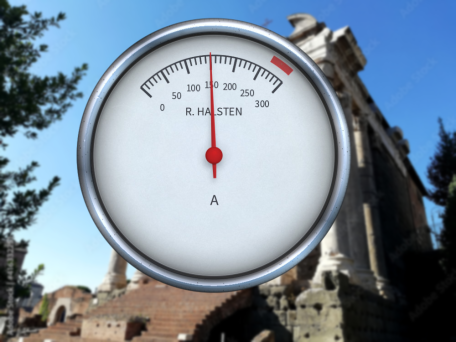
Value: 150 A
